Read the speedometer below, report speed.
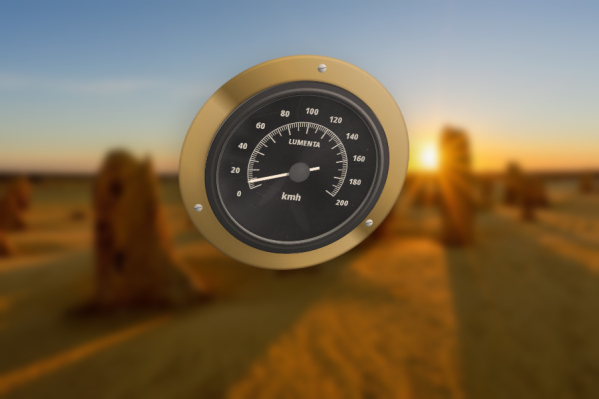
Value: 10 km/h
